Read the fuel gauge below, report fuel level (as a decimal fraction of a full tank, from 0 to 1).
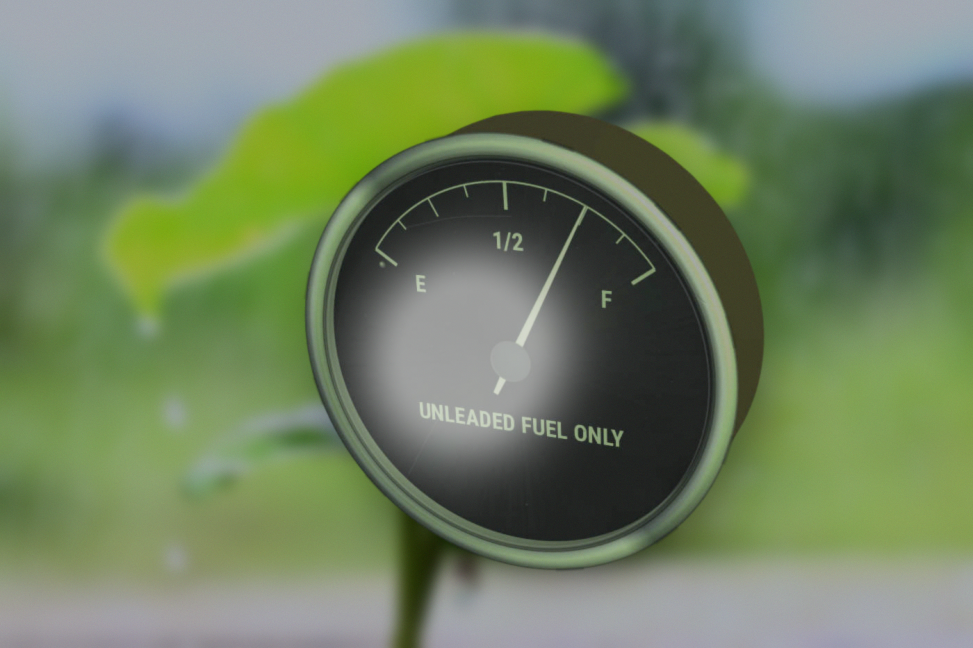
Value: 0.75
